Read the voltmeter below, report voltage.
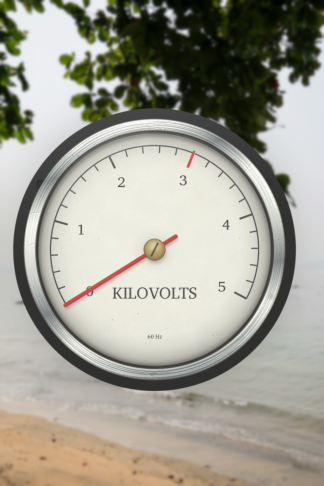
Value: 0 kV
